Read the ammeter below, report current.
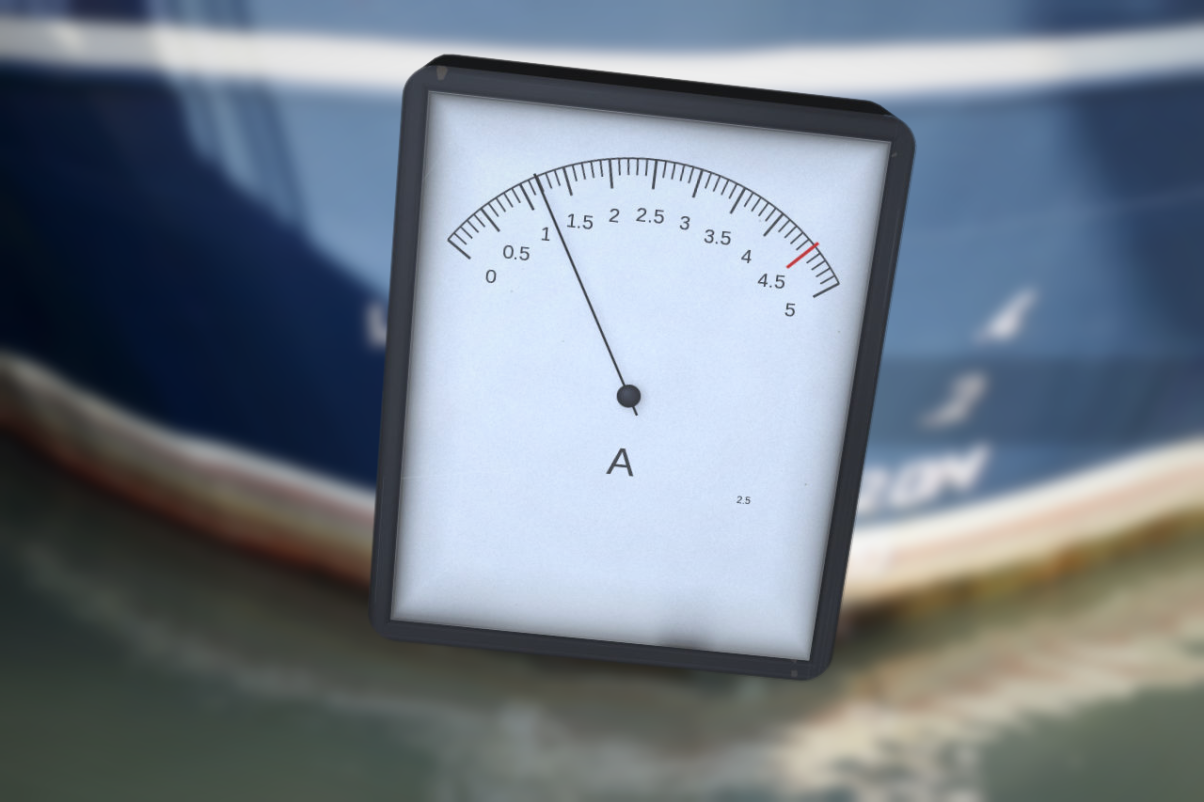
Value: 1.2 A
